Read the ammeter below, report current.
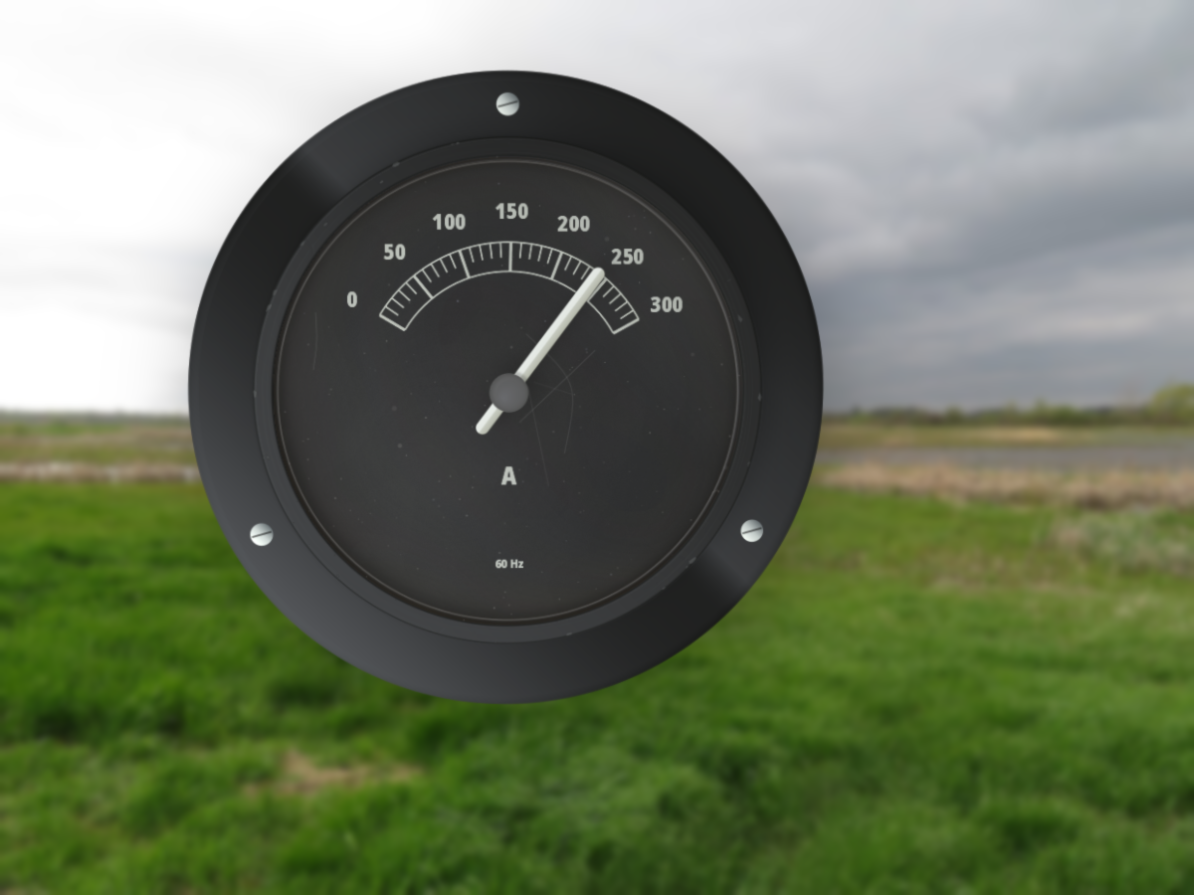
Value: 240 A
